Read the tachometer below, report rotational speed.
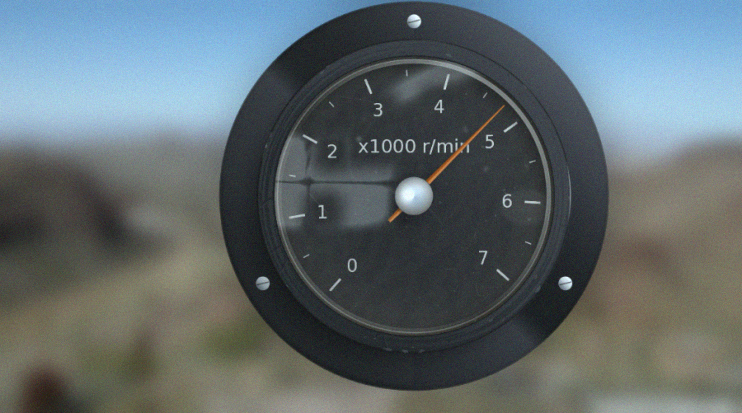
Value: 4750 rpm
